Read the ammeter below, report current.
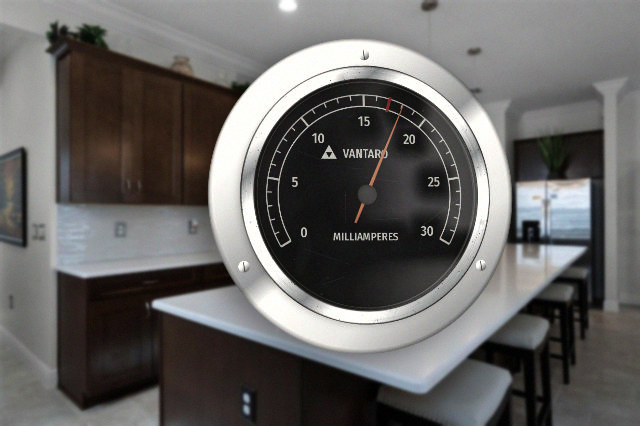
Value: 18 mA
